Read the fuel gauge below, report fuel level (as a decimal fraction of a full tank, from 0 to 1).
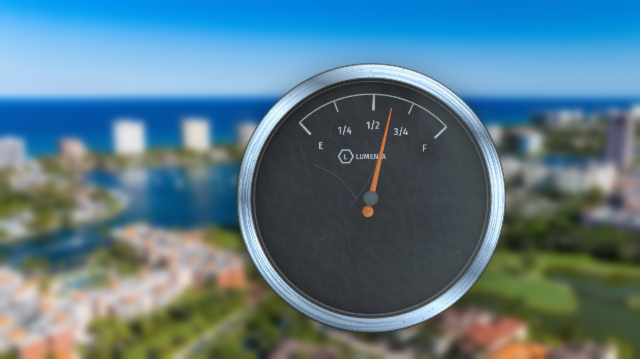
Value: 0.625
